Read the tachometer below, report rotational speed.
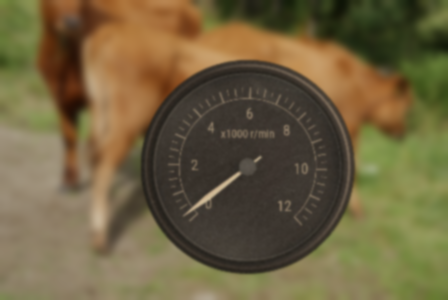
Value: 250 rpm
